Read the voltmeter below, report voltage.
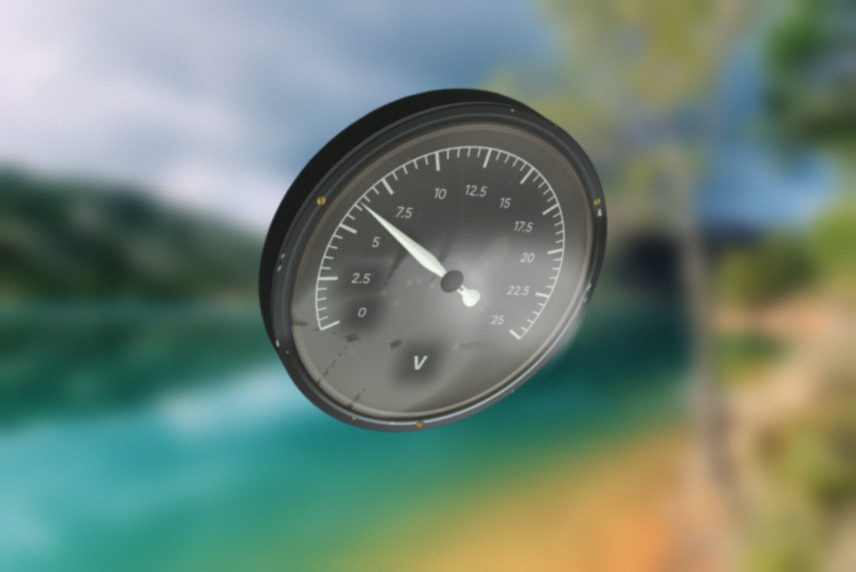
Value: 6.25 V
